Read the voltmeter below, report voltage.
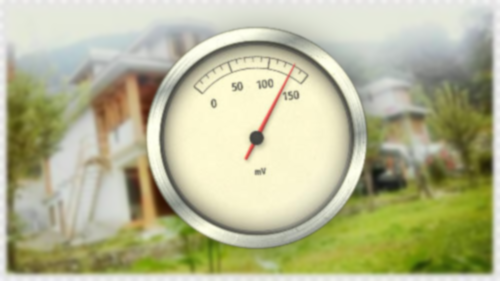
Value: 130 mV
